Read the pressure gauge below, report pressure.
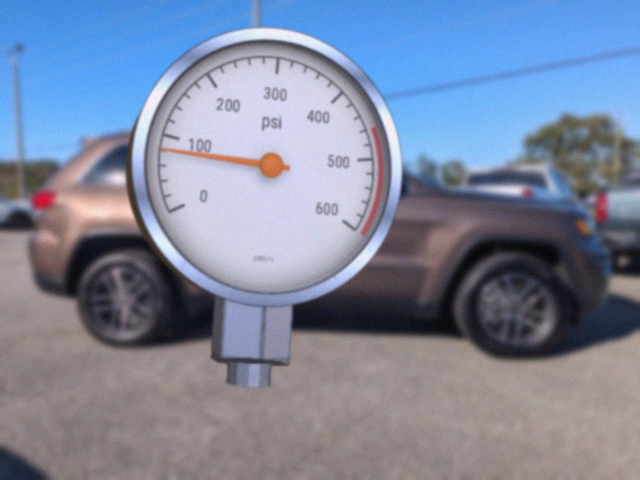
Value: 80 psi
